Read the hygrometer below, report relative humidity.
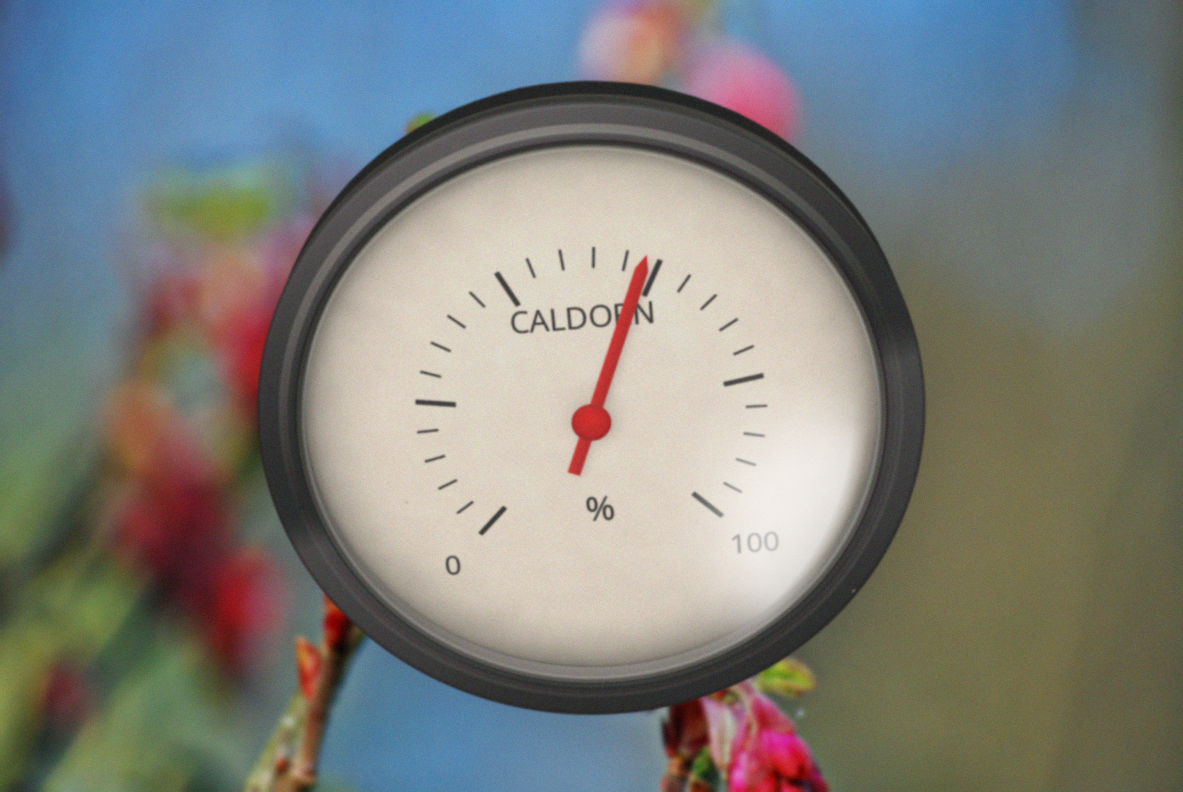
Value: 58 %
